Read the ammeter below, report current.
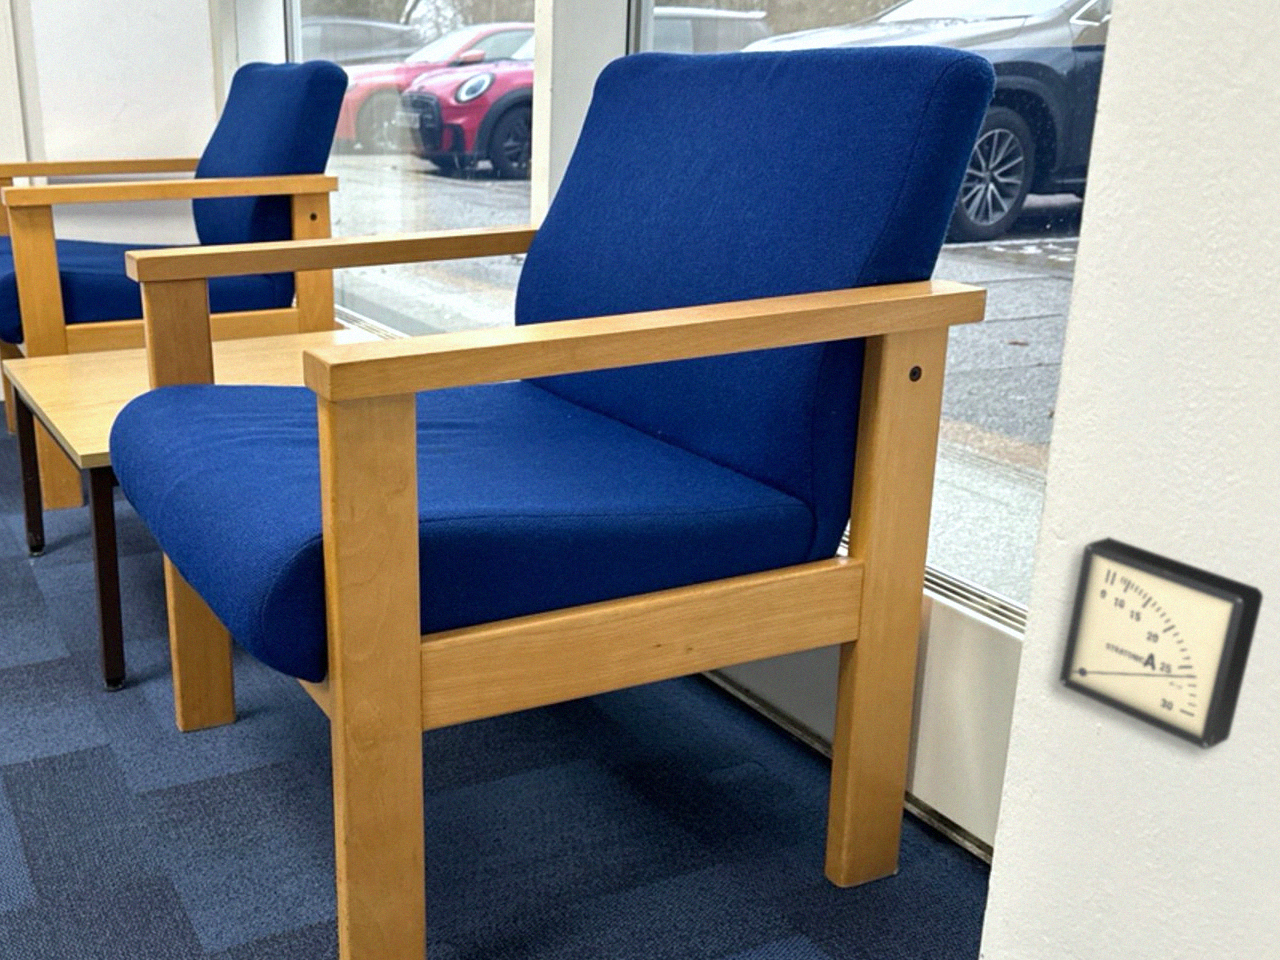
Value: 26 A
